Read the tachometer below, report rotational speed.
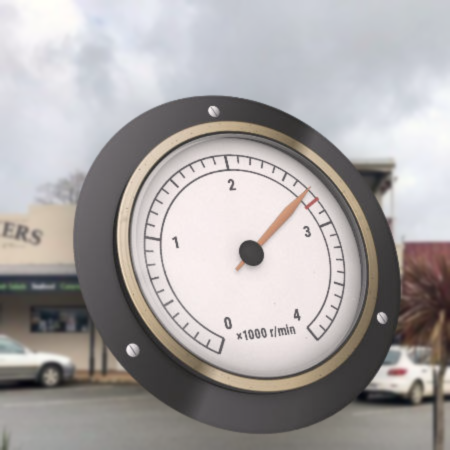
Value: 2700 rpm
